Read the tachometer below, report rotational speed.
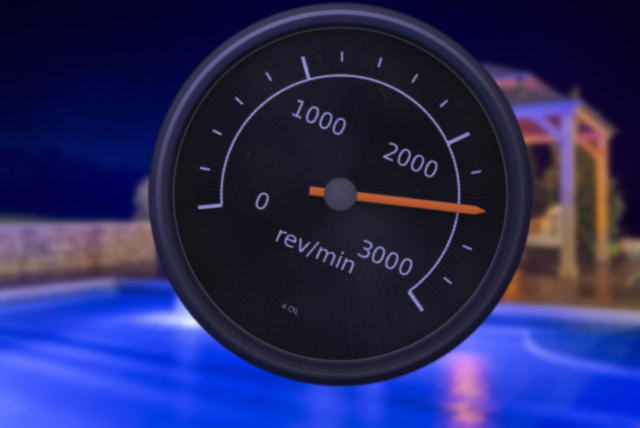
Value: 2400 rpm
